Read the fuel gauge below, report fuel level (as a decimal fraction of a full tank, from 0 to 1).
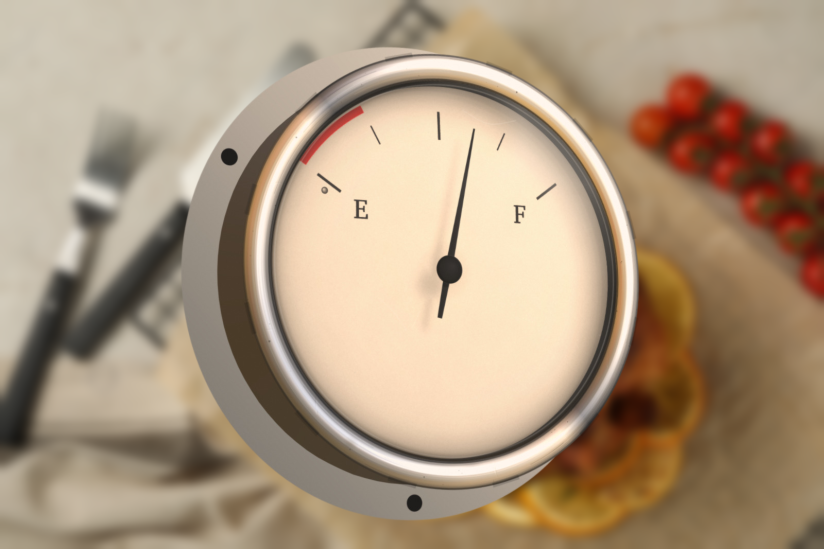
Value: 0.625
